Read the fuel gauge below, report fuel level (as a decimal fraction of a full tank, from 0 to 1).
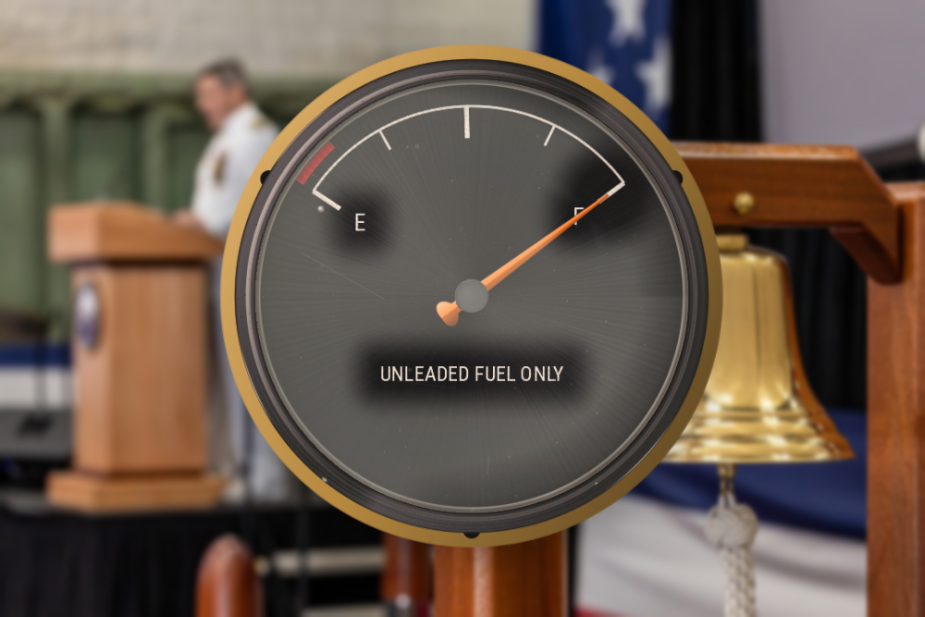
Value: 1
